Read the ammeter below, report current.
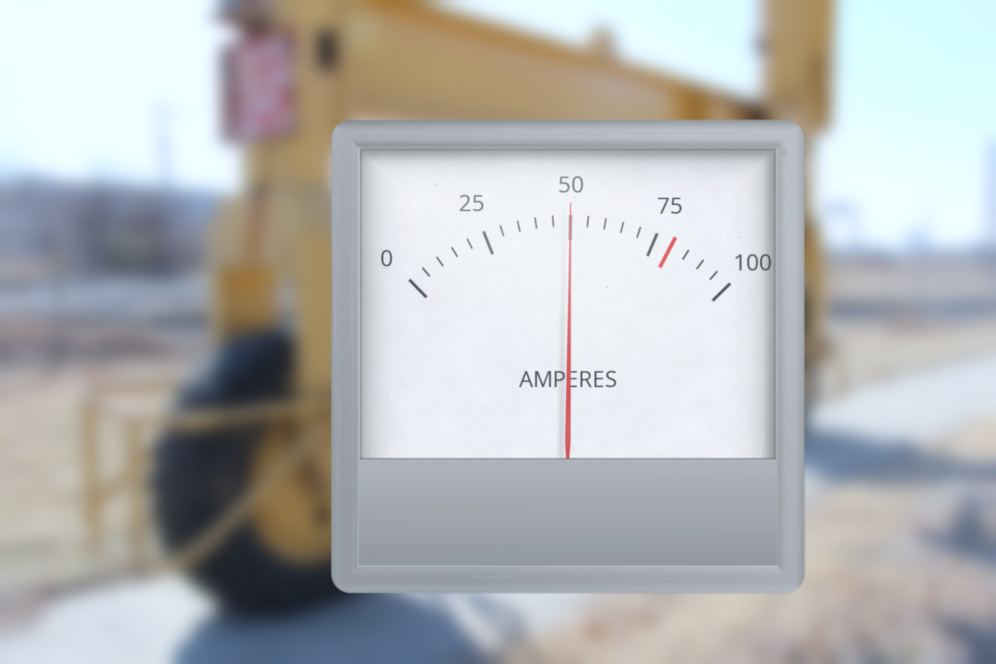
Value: 50 A
